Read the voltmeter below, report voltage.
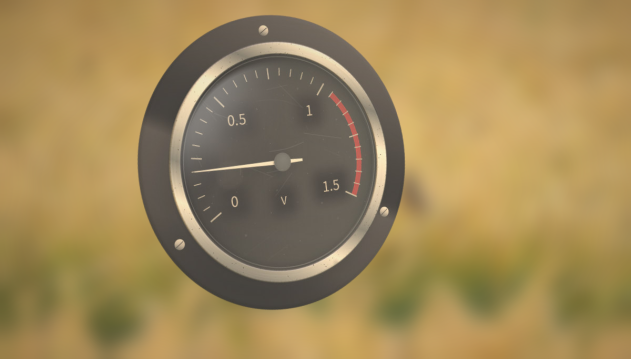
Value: 0.2 V
